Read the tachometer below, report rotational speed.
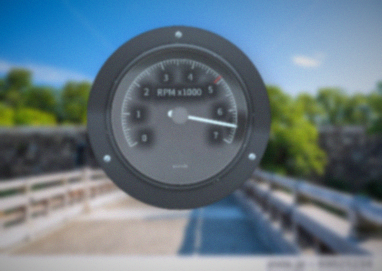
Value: 6500 rpm
